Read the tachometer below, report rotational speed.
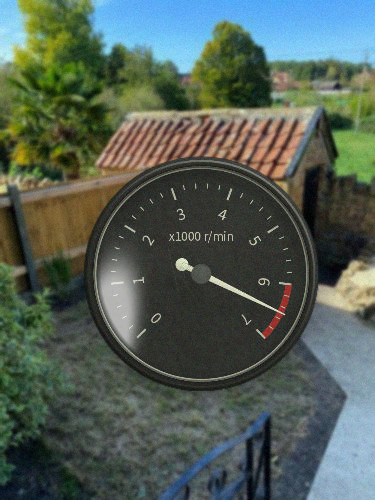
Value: 6500 rpm
